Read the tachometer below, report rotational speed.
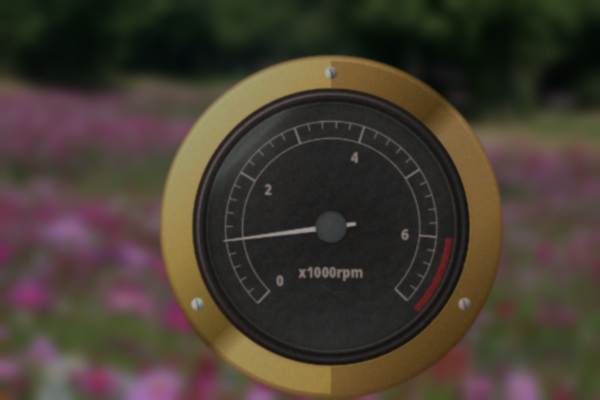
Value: 1000 rpm
